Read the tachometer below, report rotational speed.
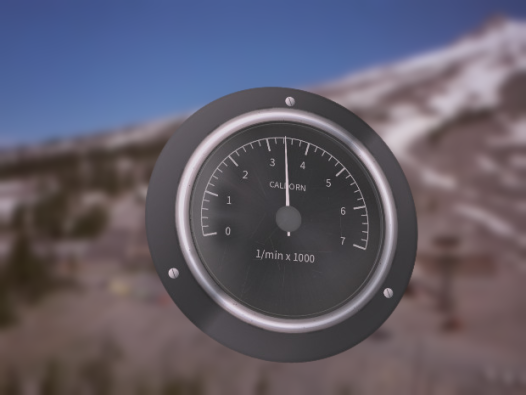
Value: 3400 rpm
